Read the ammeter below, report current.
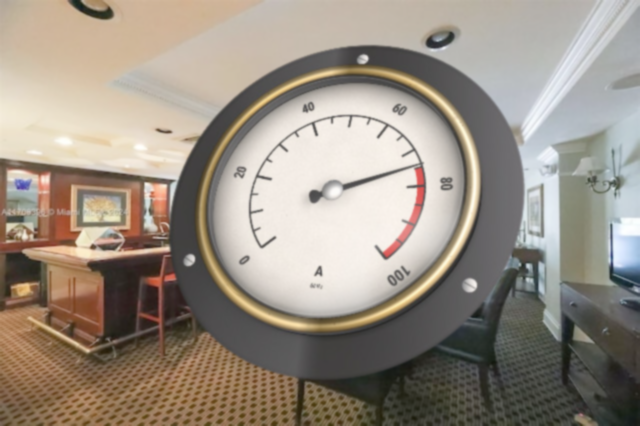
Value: 75 A
